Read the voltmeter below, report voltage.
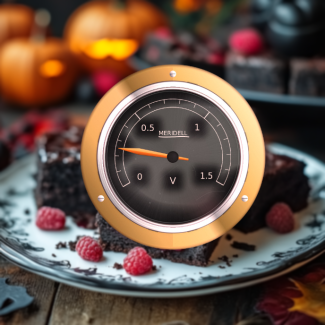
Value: 0.25 V
